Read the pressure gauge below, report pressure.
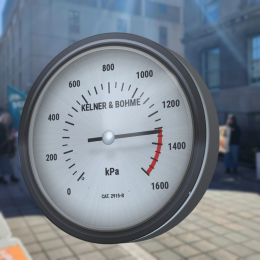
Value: 1325 kPa
